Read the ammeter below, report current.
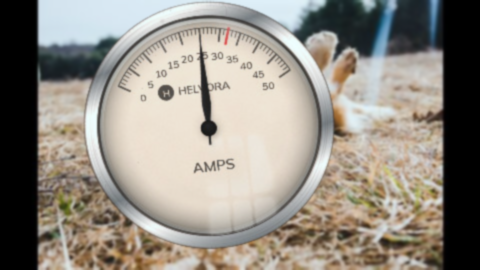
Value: 25 A
